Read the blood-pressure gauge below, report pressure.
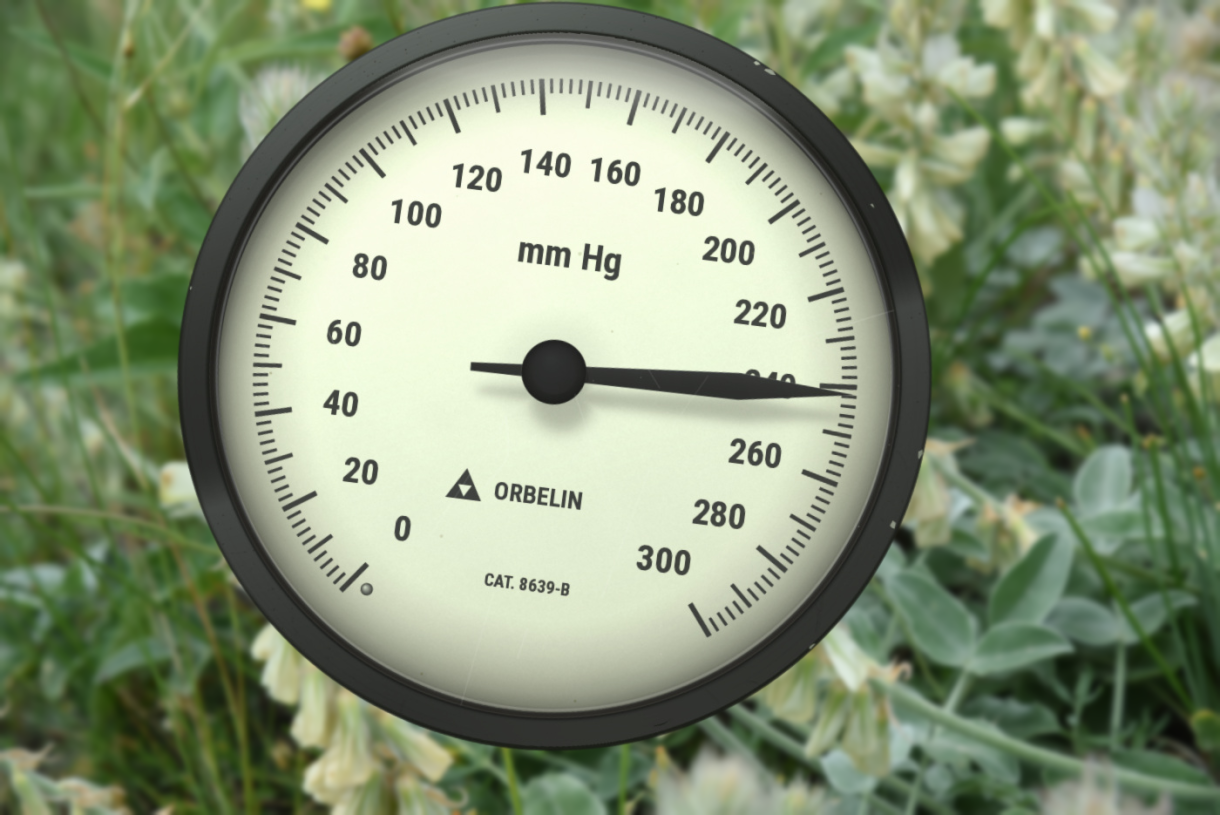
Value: 242 mmHg
